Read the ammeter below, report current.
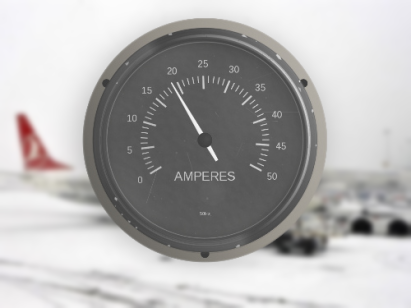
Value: 19 A
